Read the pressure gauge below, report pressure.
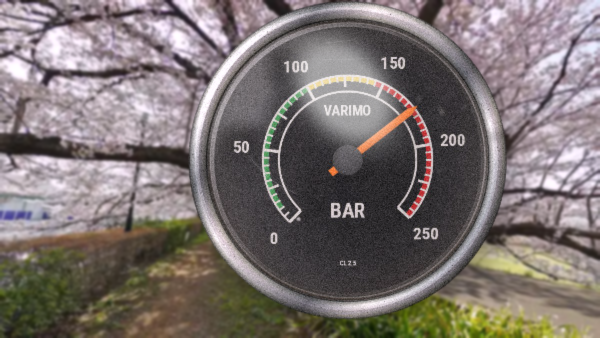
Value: 175 bar
